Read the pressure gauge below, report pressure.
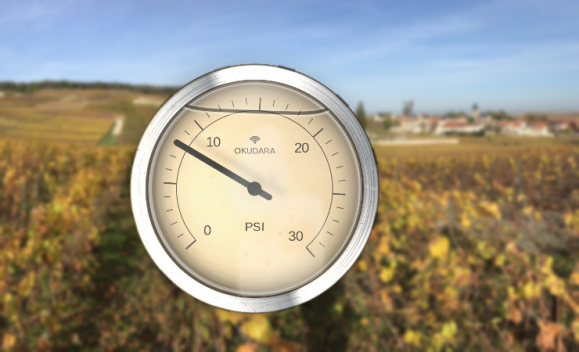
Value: 8 psi
